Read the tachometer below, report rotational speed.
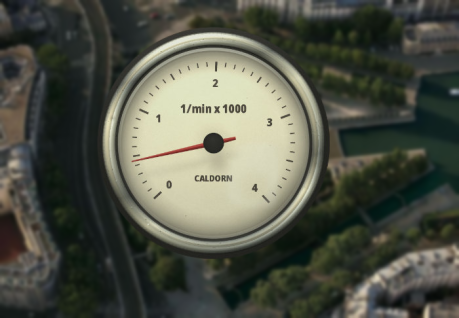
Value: 450 rpm
